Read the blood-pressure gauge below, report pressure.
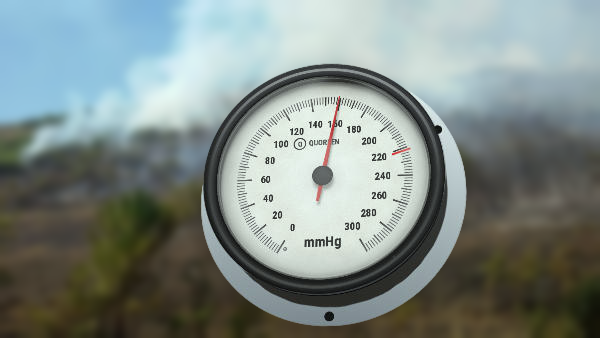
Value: 160 mmHg
